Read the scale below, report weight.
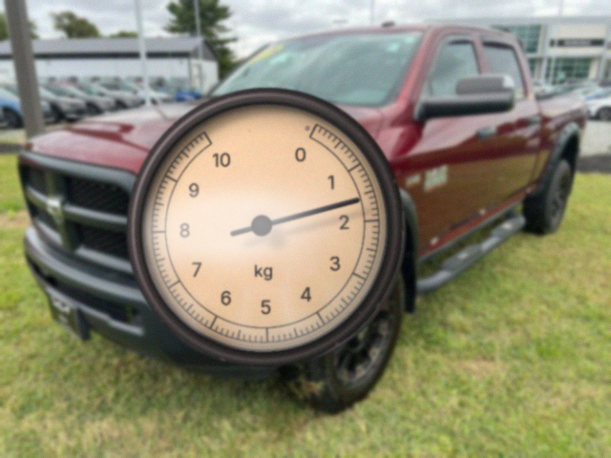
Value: 1.6 kg
